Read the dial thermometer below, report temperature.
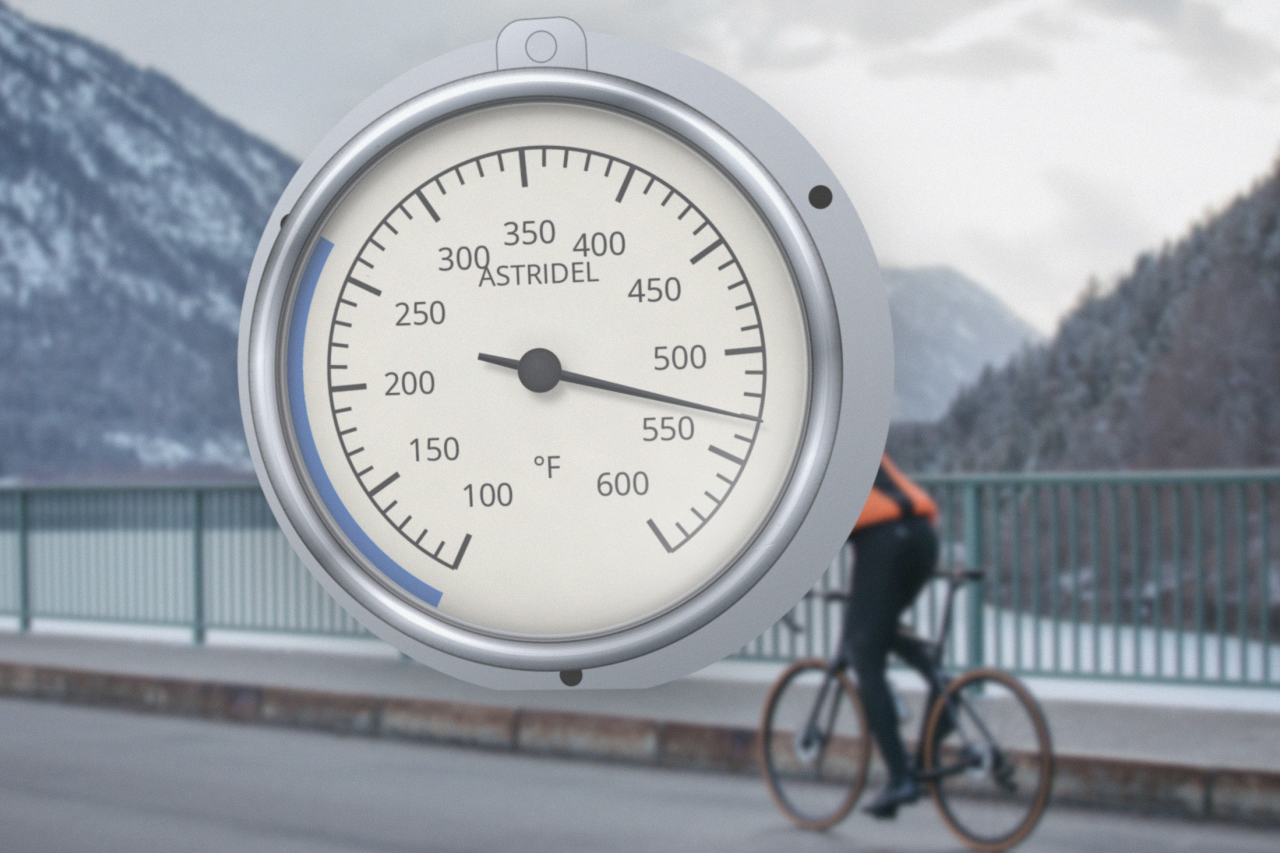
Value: 530 °F
